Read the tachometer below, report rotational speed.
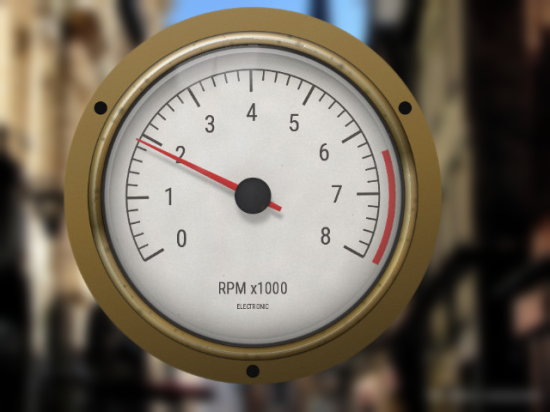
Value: 1900 rpm
